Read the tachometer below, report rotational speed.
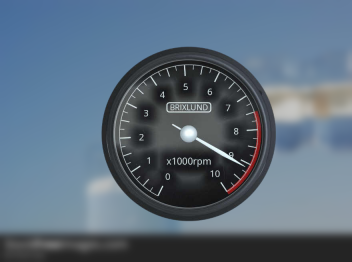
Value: 9125 rpm
